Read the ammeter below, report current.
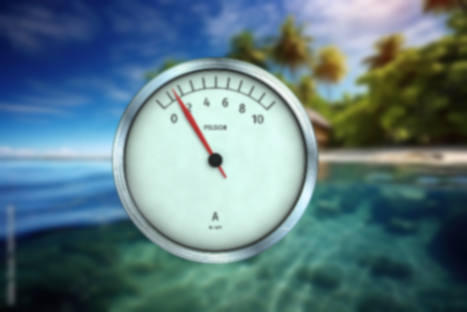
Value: 1.5 A
